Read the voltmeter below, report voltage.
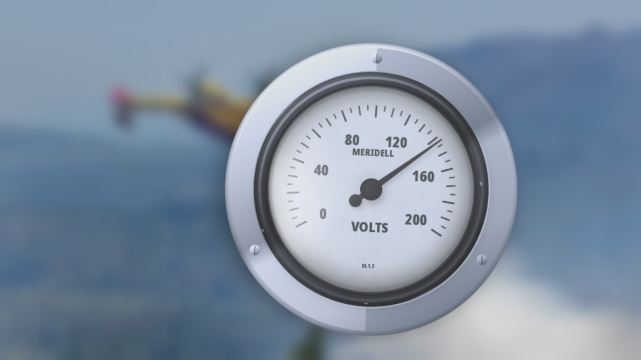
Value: 142.5 V
